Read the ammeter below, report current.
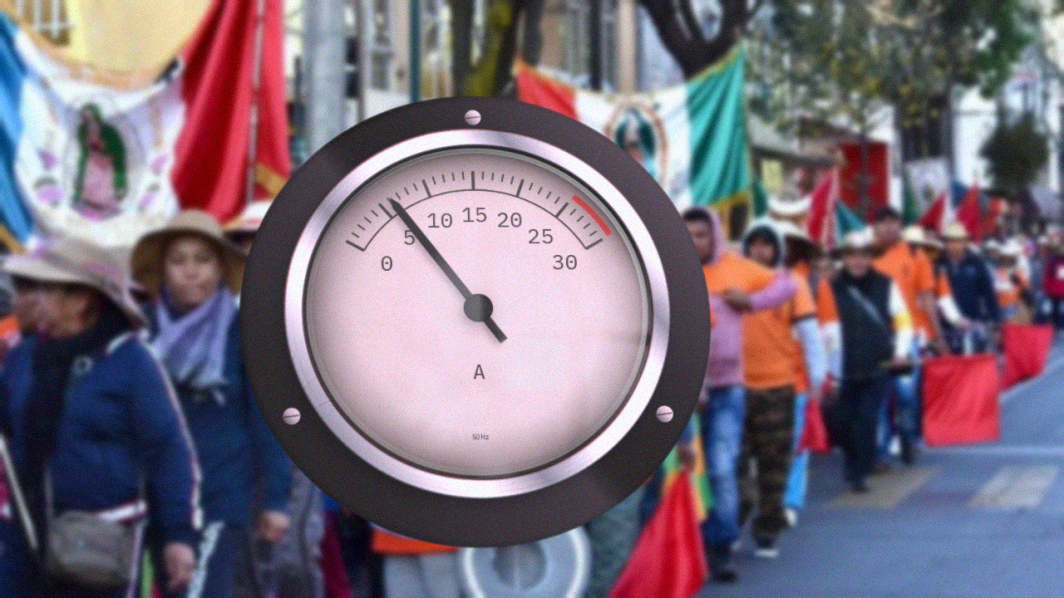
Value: 6 A
